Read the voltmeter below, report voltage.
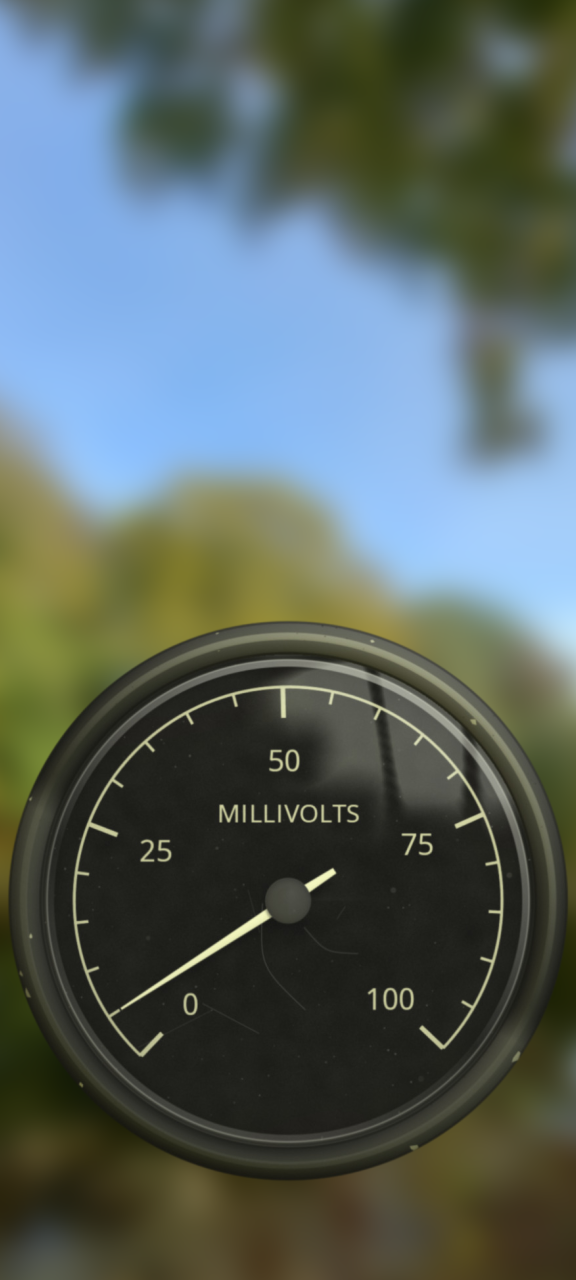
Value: 5 mV
